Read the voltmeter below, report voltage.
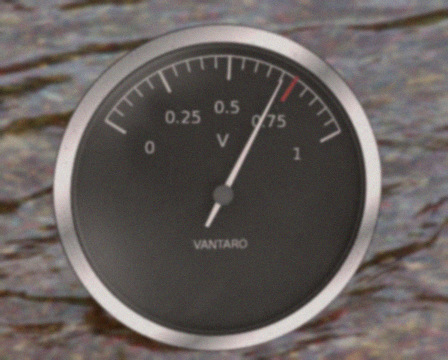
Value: 0.7 V
